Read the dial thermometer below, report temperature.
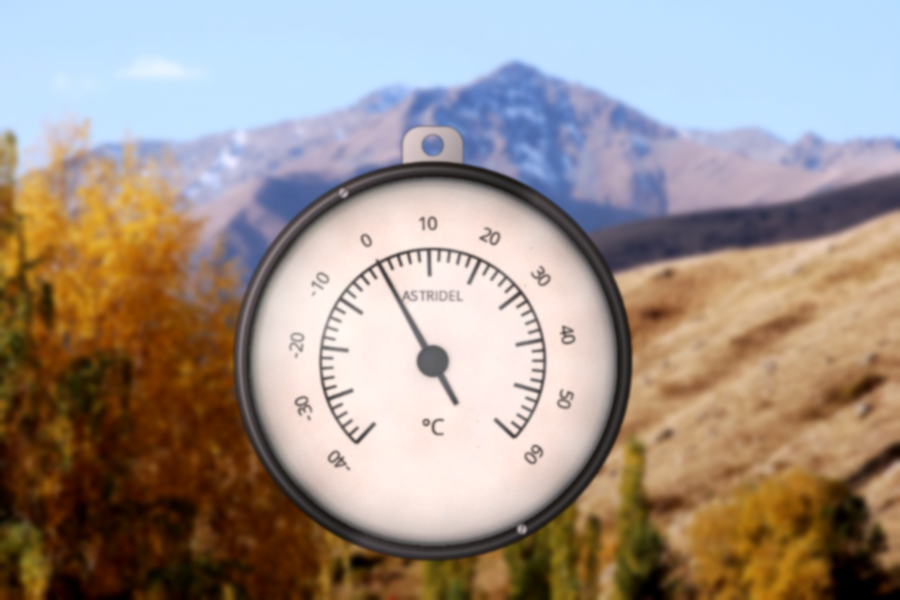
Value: 0 °C
